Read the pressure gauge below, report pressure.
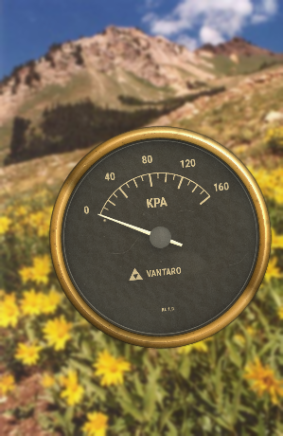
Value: 0 kPa
